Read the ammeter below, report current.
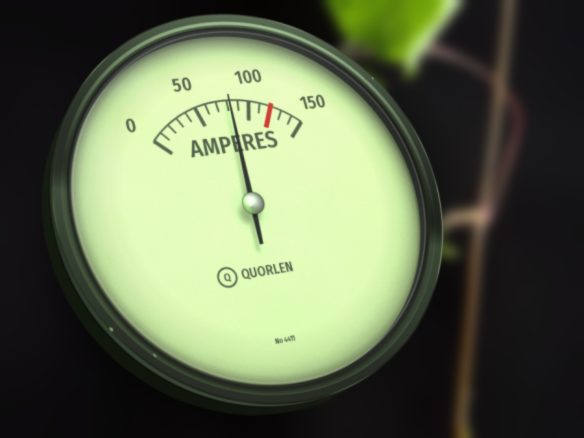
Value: 80 A
